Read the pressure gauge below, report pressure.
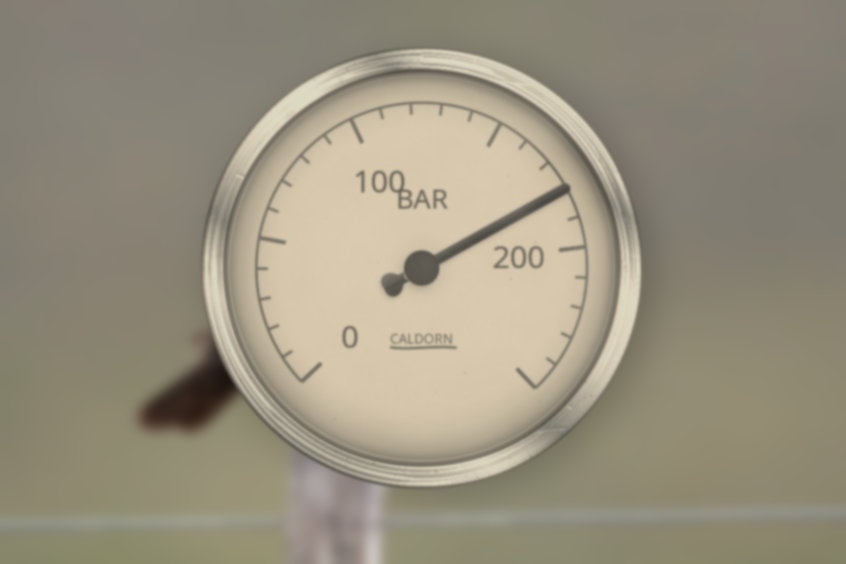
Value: 180 bar
